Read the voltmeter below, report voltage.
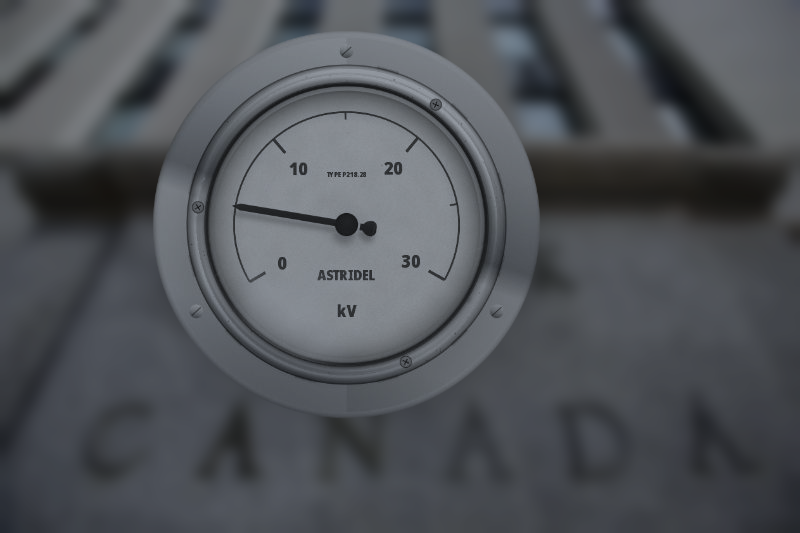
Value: 5 kV
